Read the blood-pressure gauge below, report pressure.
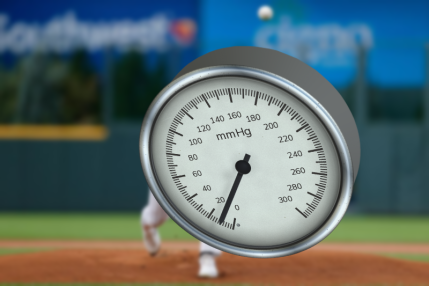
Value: 10 mmHg
